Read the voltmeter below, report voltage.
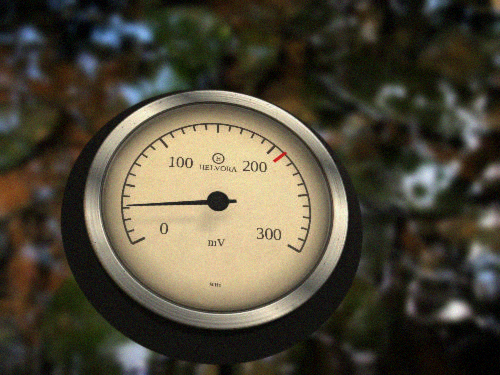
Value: 30 mV
